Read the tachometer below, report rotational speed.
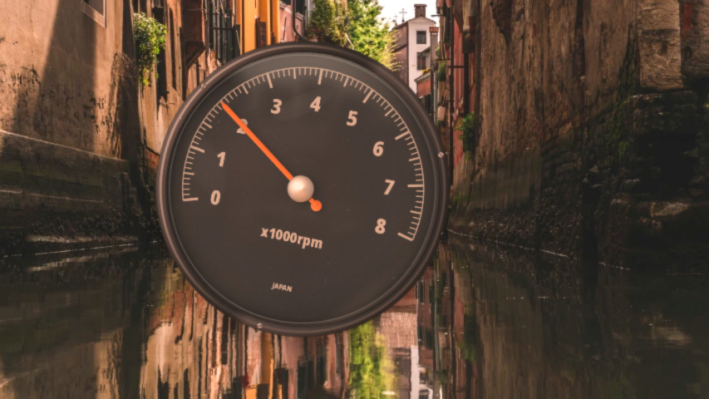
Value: 2000 rpm
